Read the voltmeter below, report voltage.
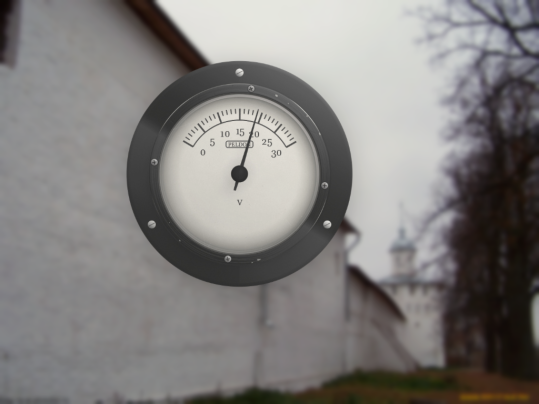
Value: 19 V
